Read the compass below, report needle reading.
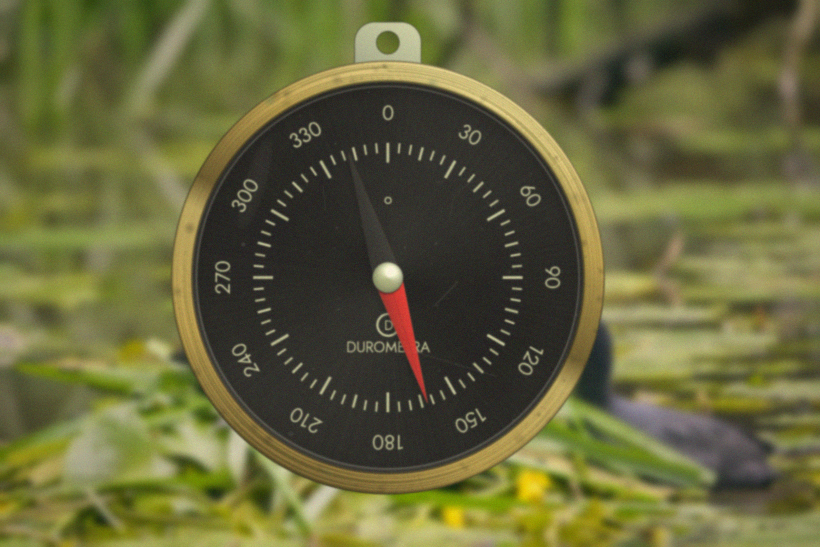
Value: 162.5 °
